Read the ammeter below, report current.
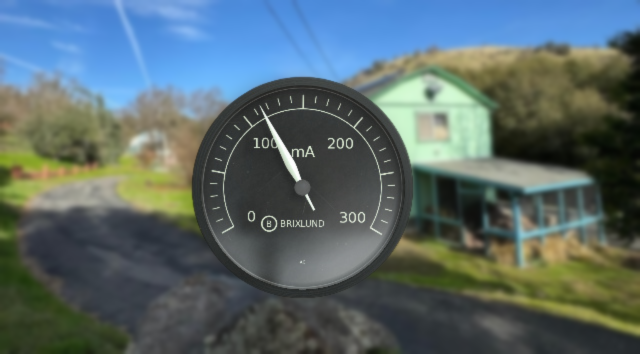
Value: 115 mA
